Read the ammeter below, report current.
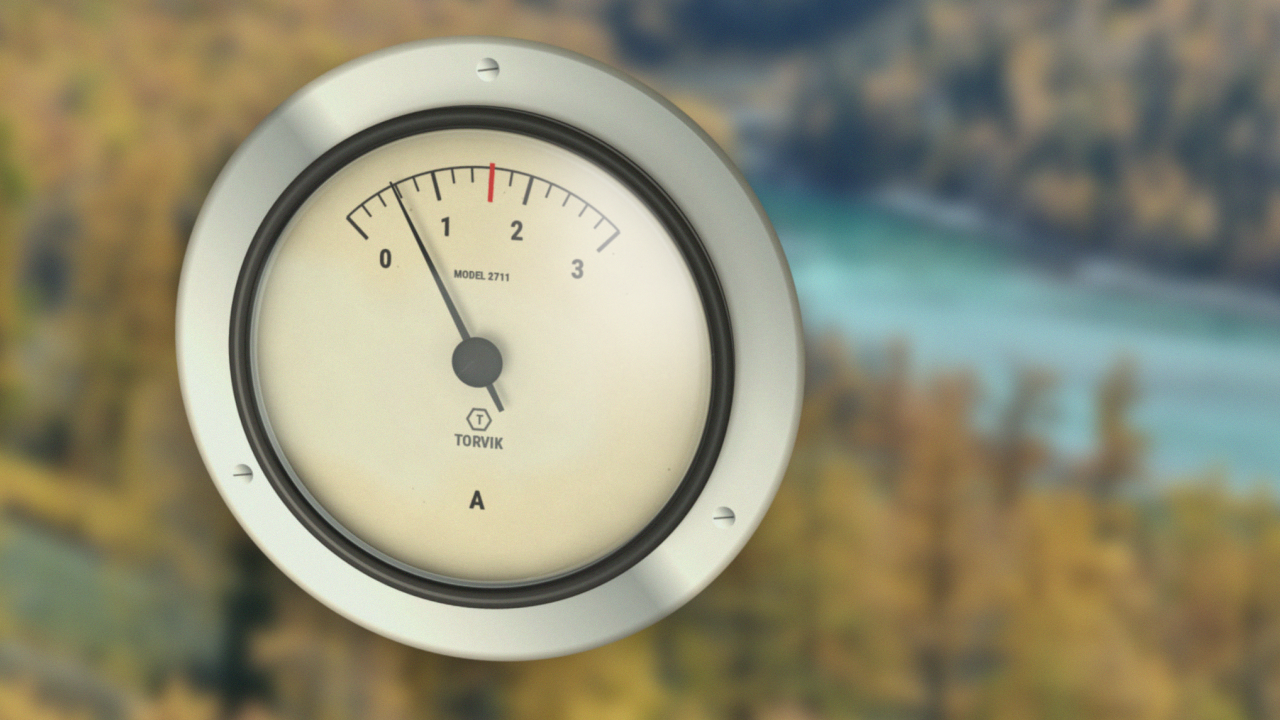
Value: 0.6 A
